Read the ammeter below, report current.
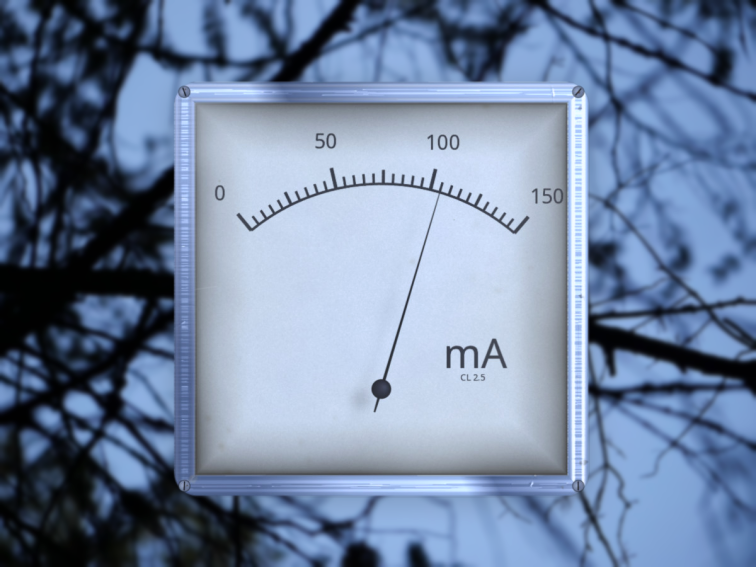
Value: 105 mA
